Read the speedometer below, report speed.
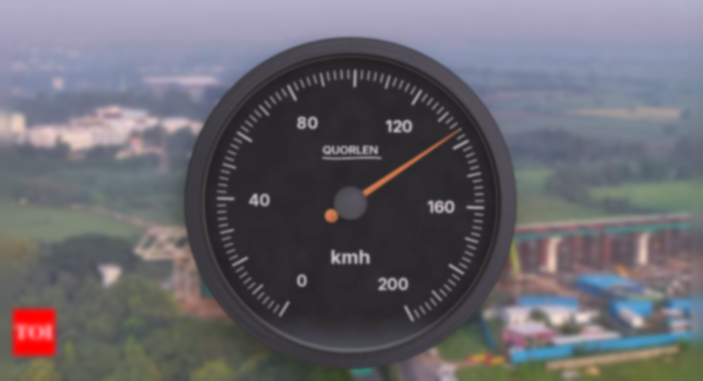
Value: 136 km/h
